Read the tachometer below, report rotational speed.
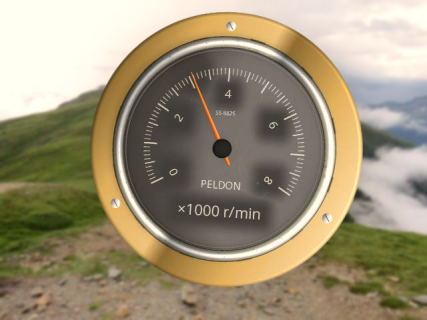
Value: 3100 rpm
